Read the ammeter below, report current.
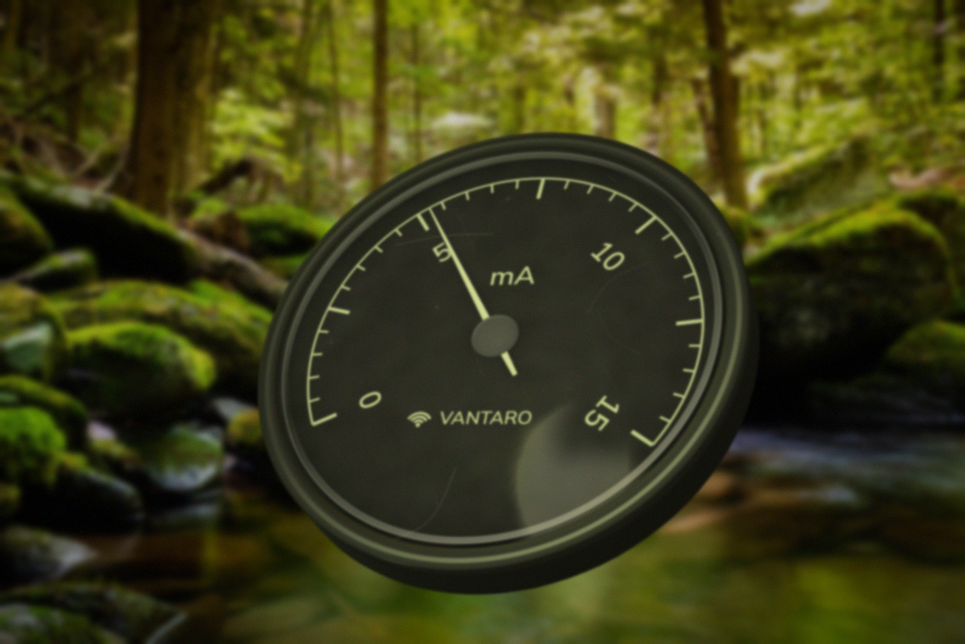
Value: 5.25 mA
